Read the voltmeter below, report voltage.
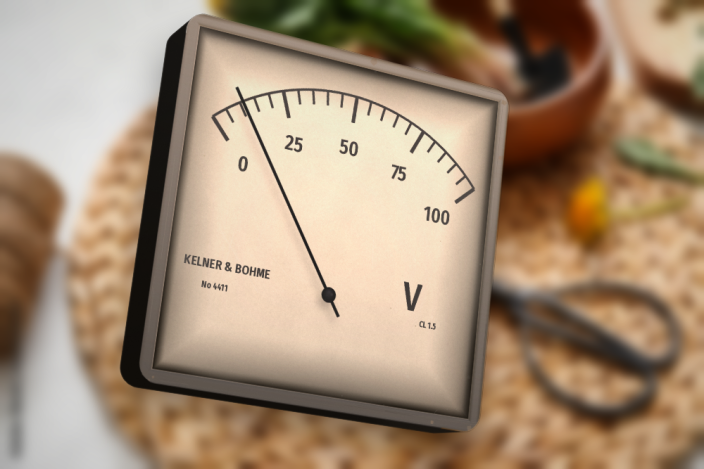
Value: 10 V
